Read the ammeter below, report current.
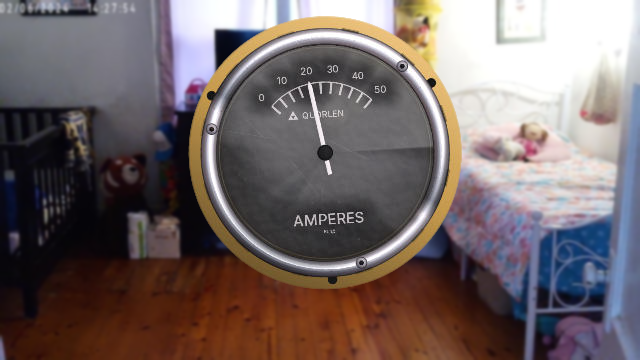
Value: 20 A
